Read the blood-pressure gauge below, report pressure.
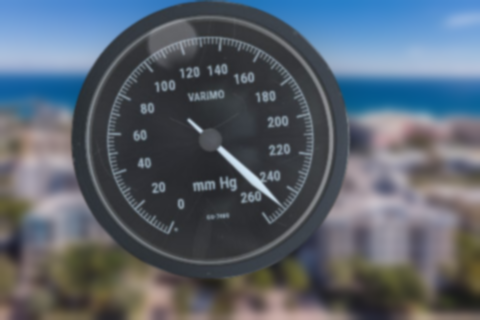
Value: 250 mmHg
